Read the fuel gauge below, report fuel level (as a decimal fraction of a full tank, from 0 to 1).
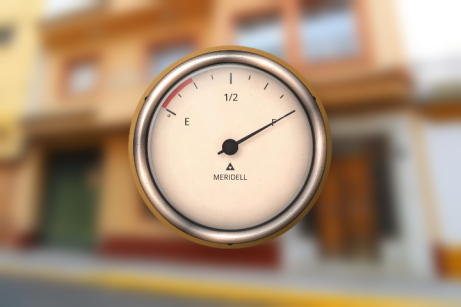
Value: 1
